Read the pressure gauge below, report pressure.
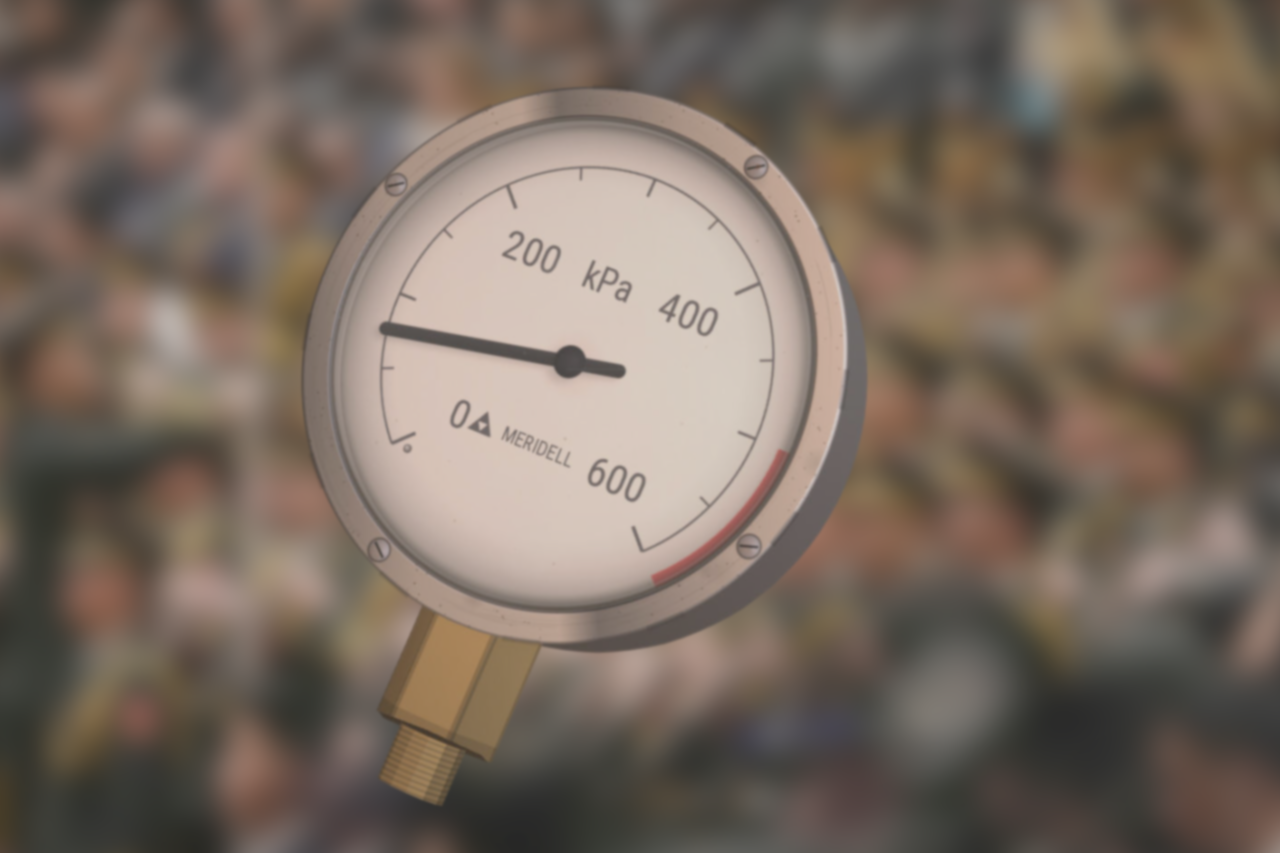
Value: 75 kPa
